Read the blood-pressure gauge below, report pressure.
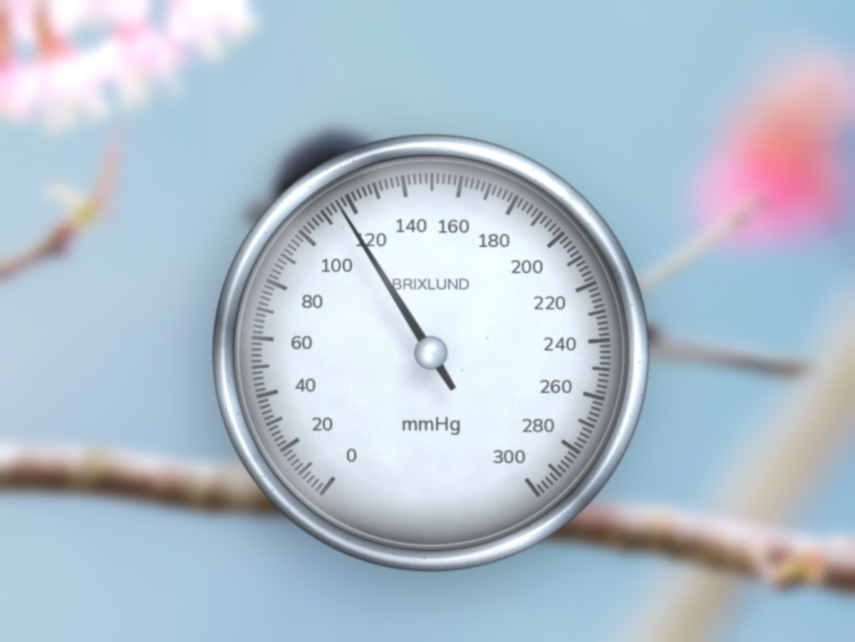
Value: 116 mmHg
